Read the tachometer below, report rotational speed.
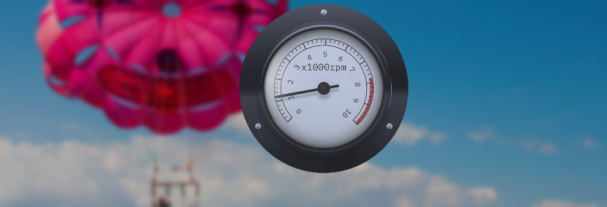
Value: 1200 rpm
